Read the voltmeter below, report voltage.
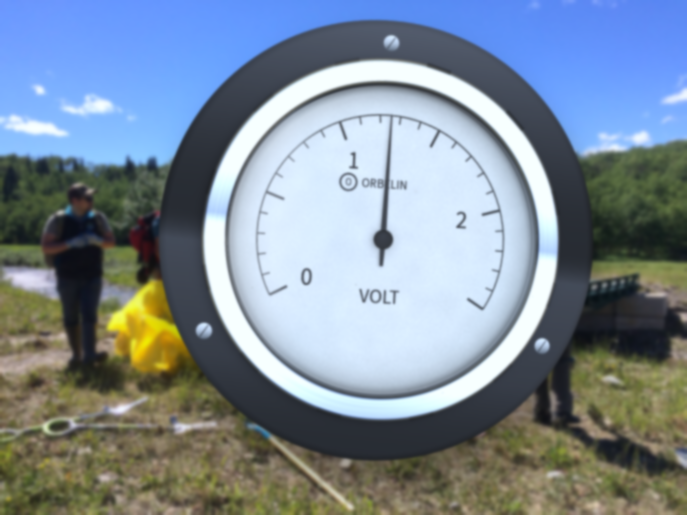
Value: 1.25 V
